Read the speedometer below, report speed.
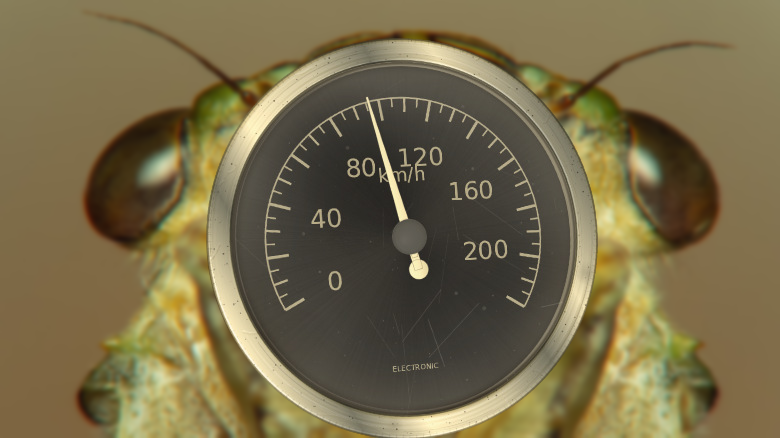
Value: 95 km/h
